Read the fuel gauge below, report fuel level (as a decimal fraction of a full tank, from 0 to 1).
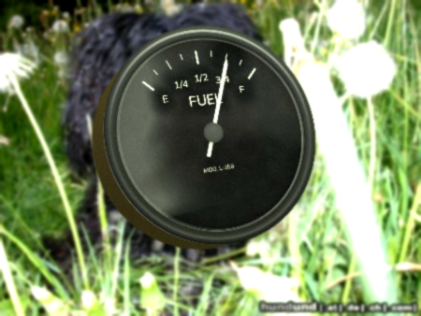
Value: 0.75
